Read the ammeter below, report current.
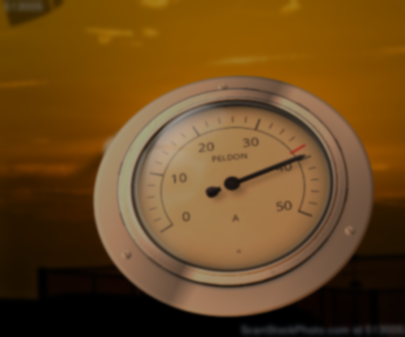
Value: 40 A
